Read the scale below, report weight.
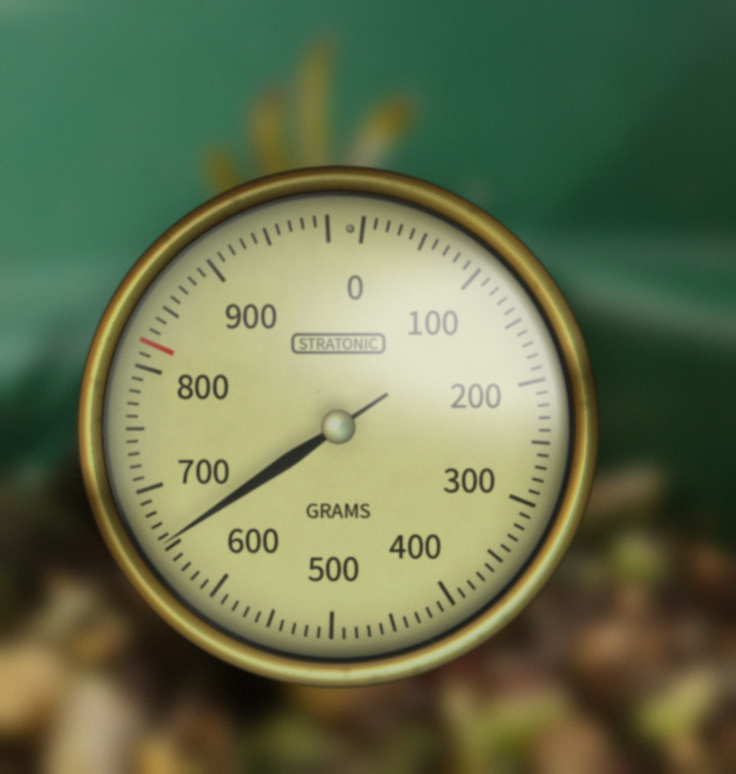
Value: 655 g
